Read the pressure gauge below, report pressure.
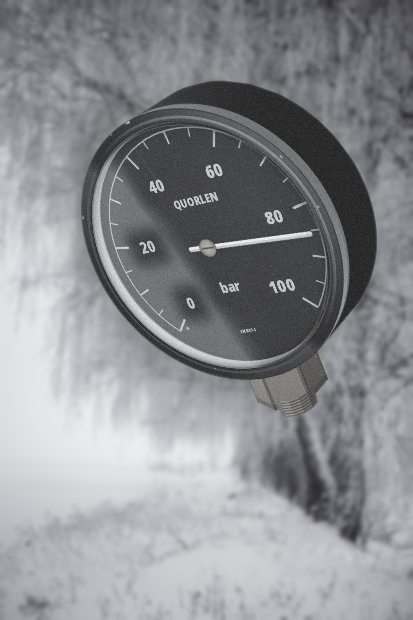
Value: 85 bar
